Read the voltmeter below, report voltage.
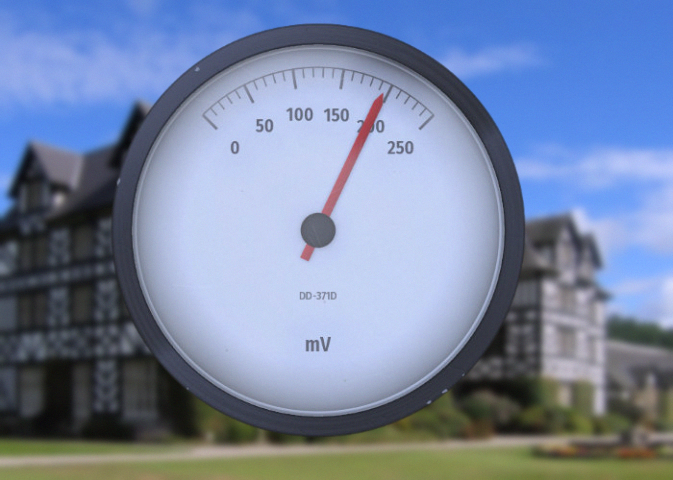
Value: 195 mV
